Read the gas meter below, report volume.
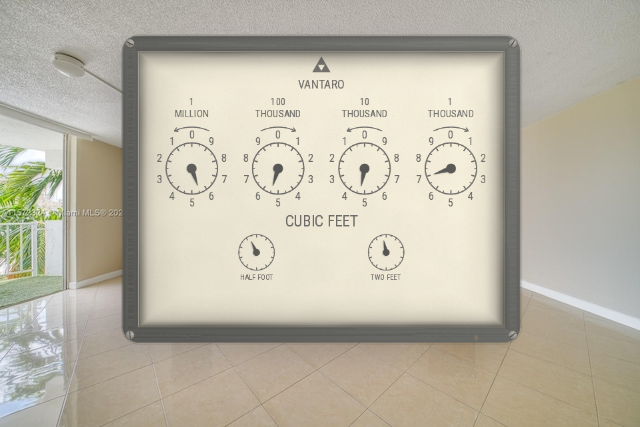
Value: 554700 ft³
